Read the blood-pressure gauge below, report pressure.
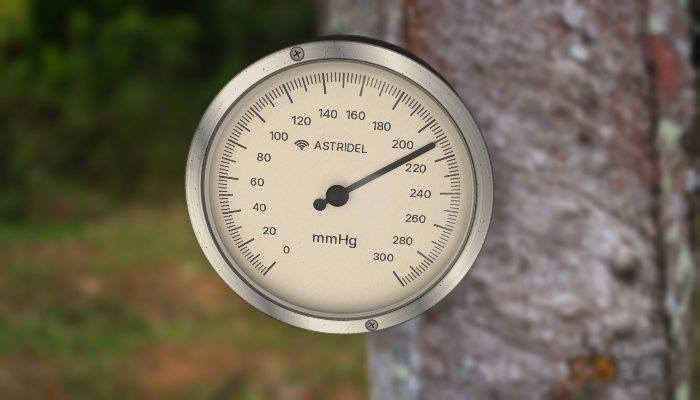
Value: 210 mmHg
